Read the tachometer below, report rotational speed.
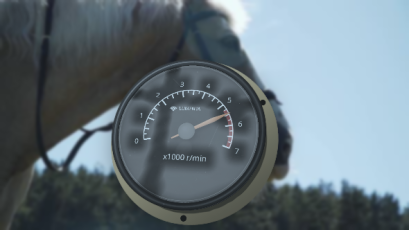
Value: 5500 rpm
